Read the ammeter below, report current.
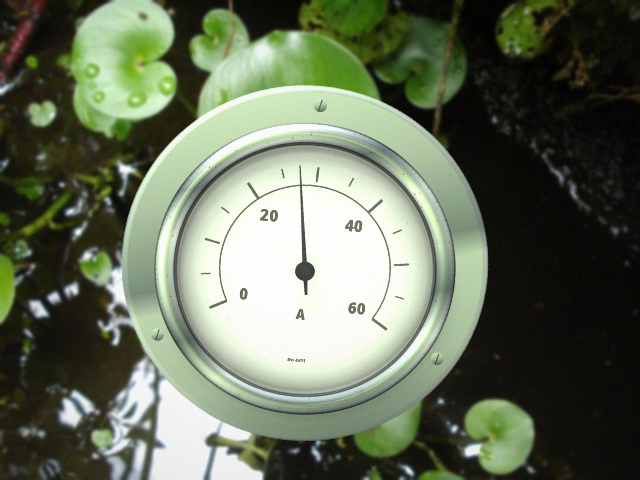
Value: 27.5 A
